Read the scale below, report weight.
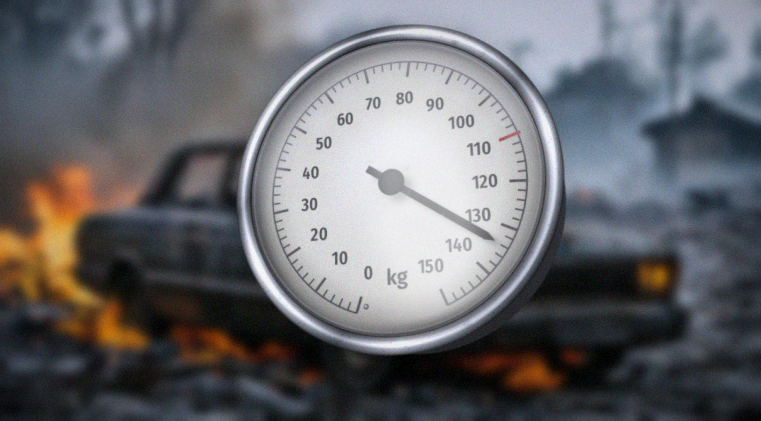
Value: 134 kg
